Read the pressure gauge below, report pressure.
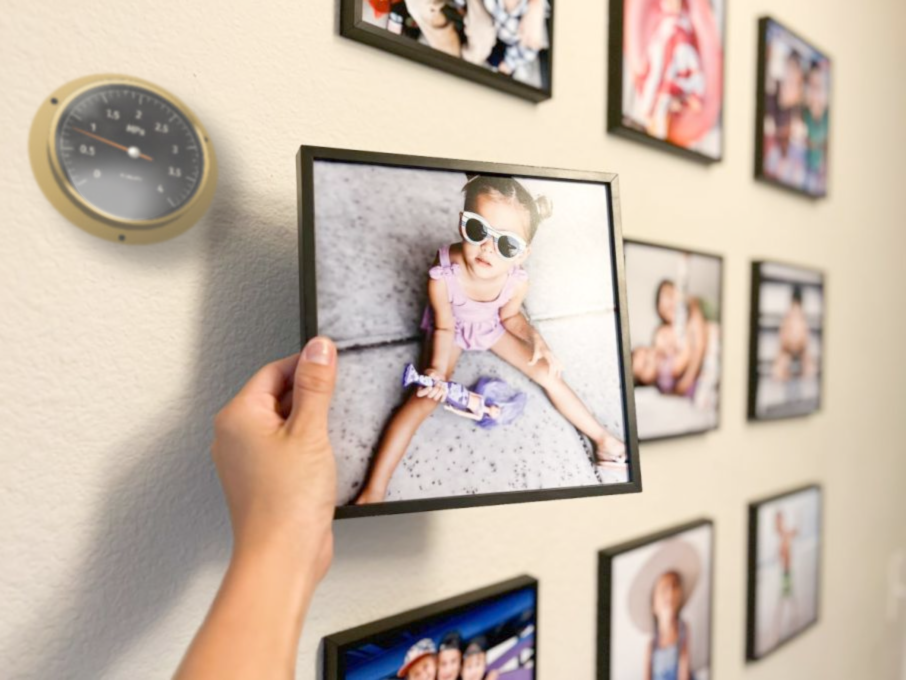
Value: 0.8 MPa
